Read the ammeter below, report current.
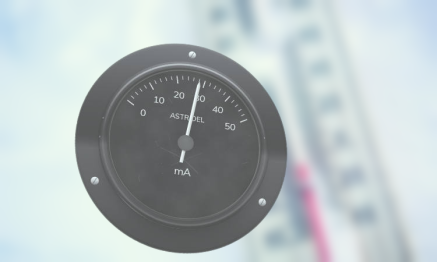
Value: 28 mA
